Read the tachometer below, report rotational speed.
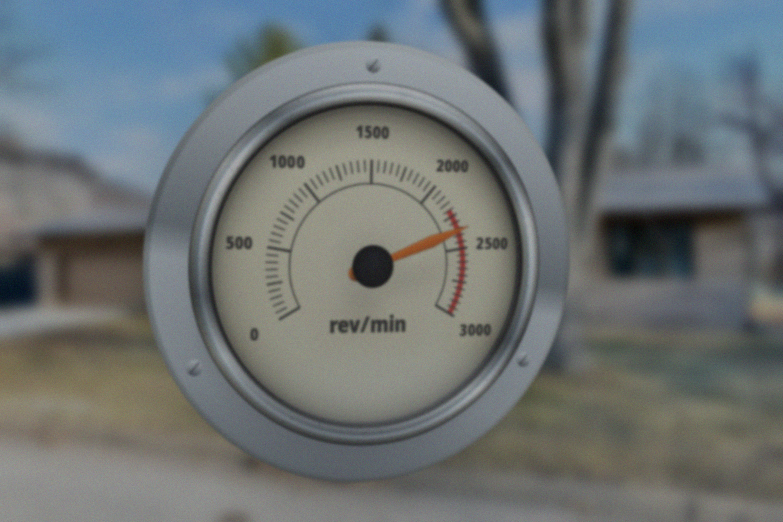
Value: 2350 rpm
